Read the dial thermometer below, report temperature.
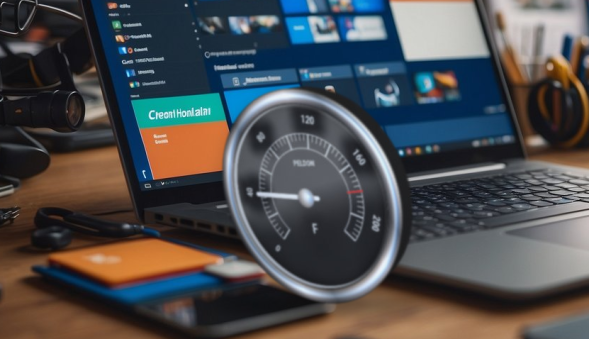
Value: 40 °F
